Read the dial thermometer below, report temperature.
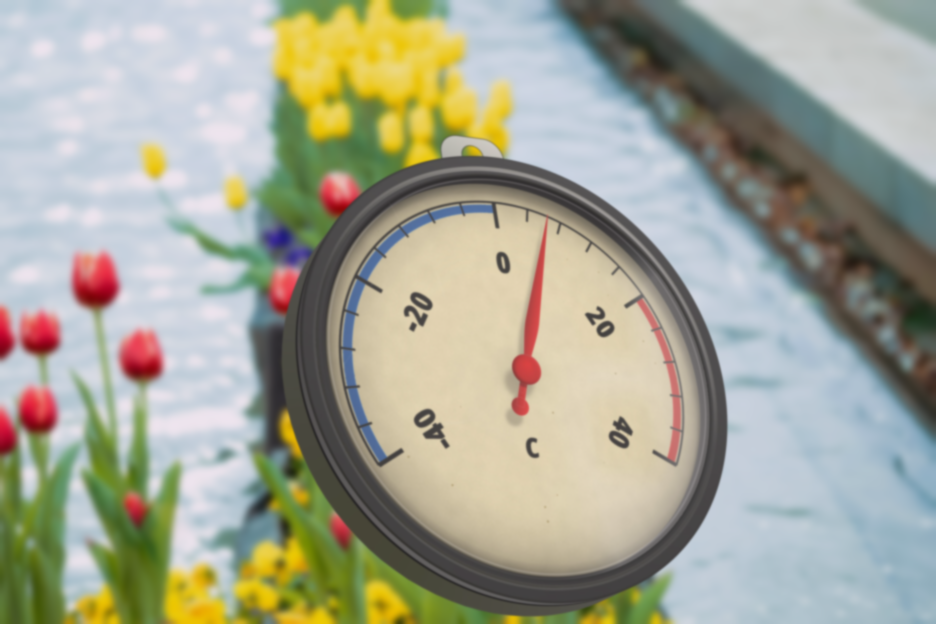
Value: 6 °C
